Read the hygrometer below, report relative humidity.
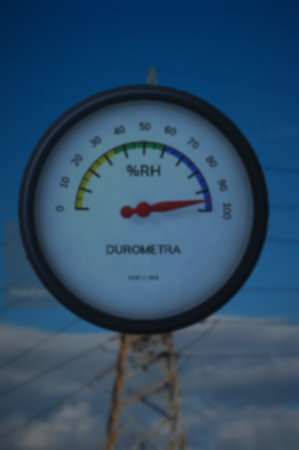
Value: 95 %
